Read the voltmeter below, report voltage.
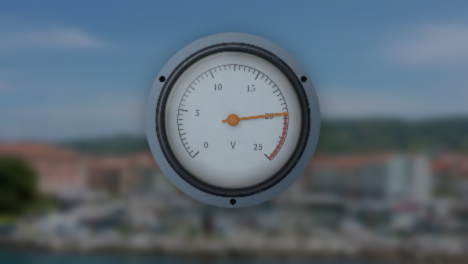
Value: 20 V
